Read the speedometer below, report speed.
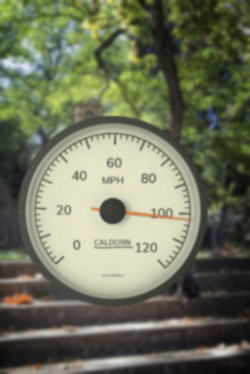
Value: 102 mph
